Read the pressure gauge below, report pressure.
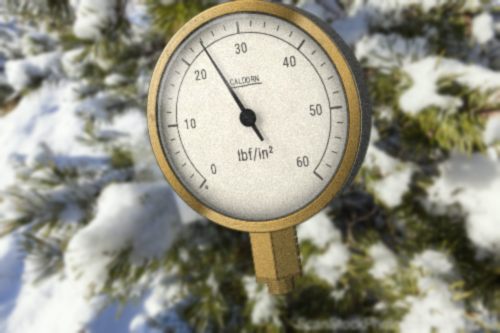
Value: 24 psi
